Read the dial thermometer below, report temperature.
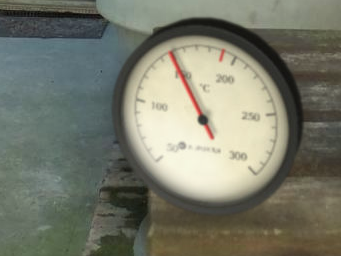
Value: 150 °C
